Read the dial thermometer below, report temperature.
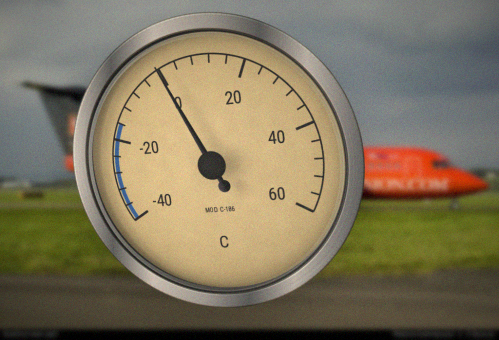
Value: 0 °C
